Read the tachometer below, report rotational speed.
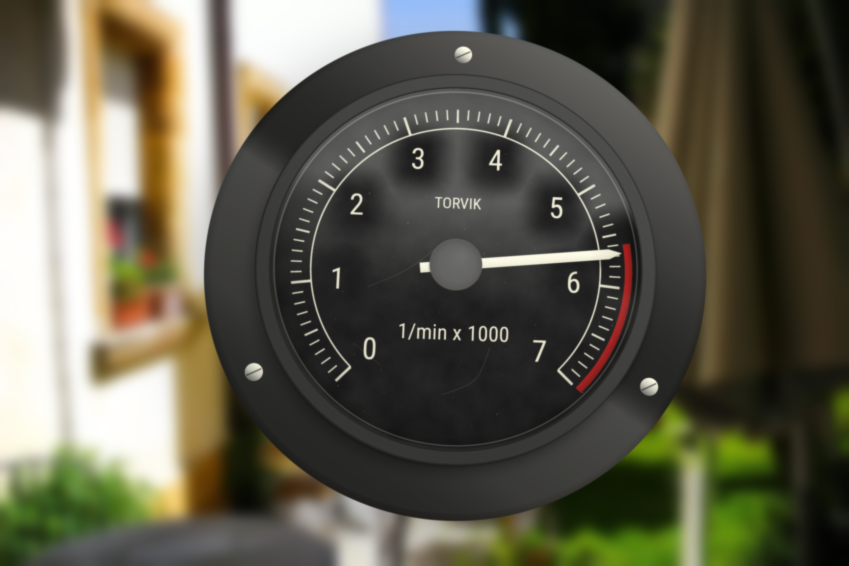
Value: 5700 rpm
